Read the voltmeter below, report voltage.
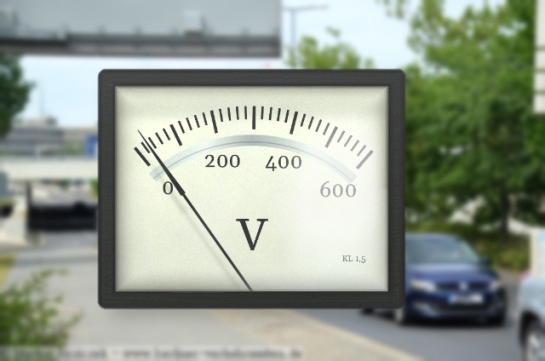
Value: 30 V
